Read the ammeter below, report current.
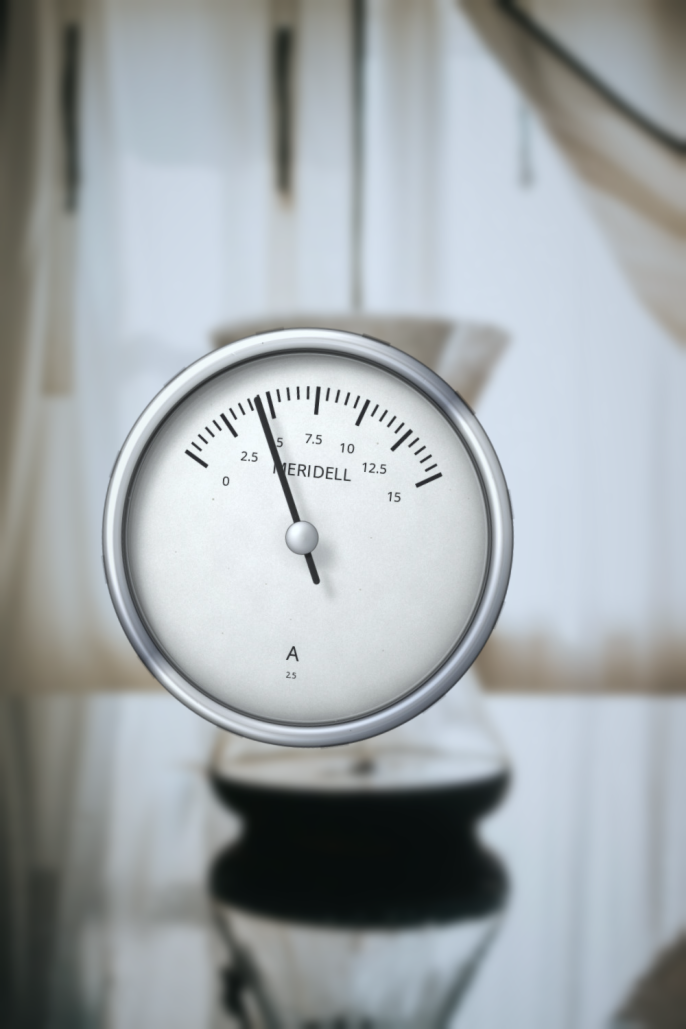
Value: 4.5 A
